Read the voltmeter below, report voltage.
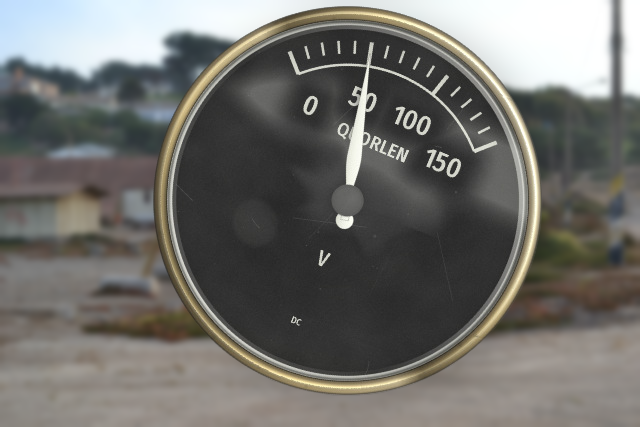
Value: 50 V
